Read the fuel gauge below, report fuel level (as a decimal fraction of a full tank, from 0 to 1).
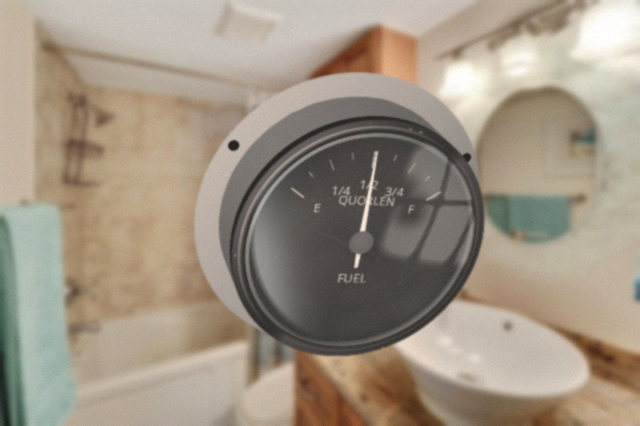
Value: 0.5
